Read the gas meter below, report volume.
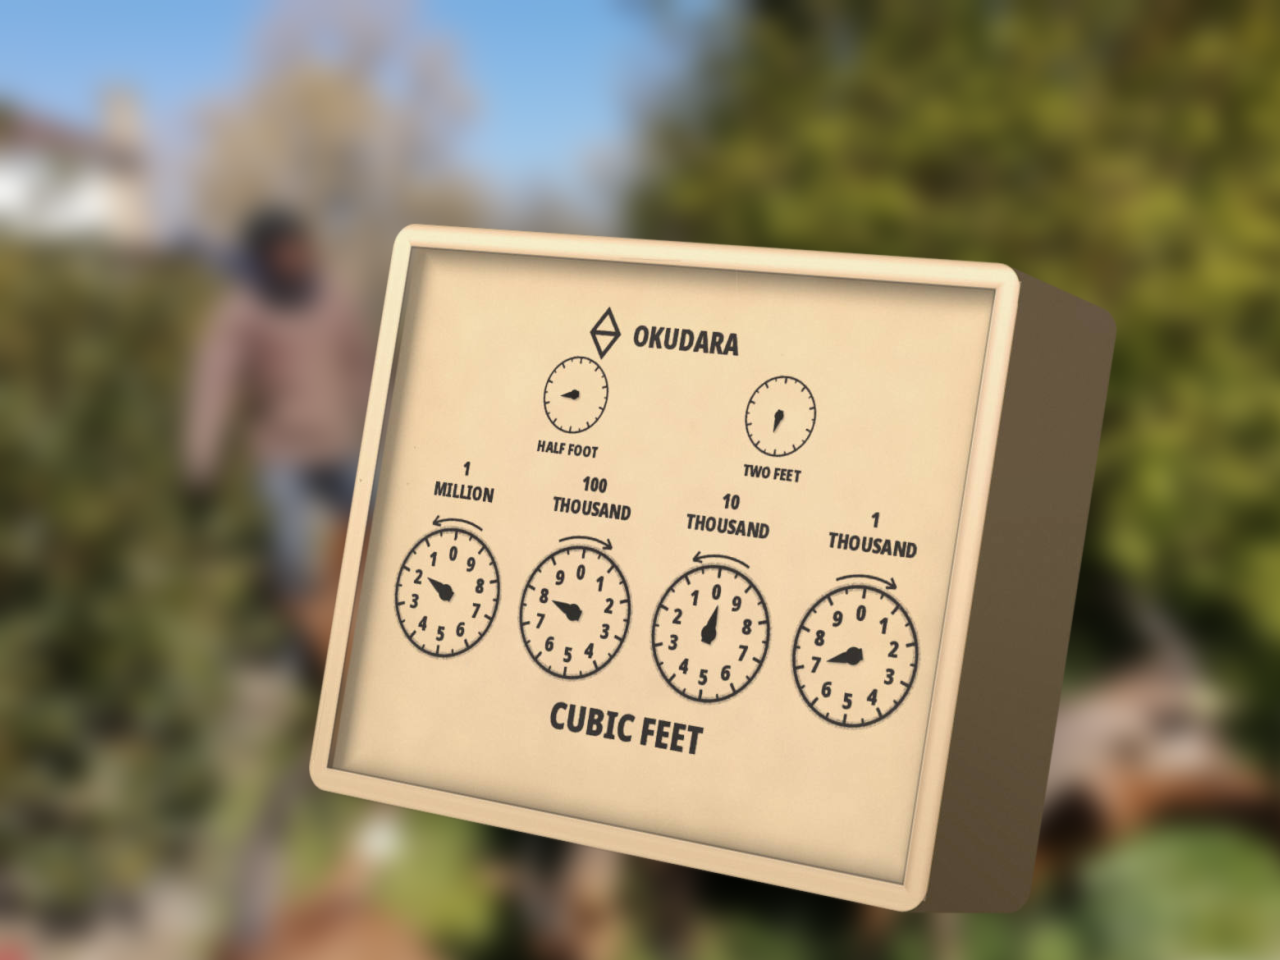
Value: 179700 ft³
